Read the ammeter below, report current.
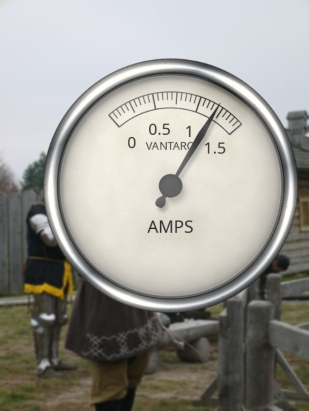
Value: 1.2 A
